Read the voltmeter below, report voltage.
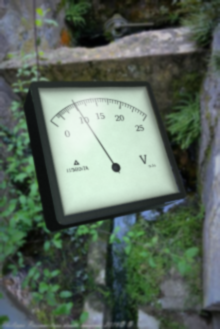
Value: 10 V
